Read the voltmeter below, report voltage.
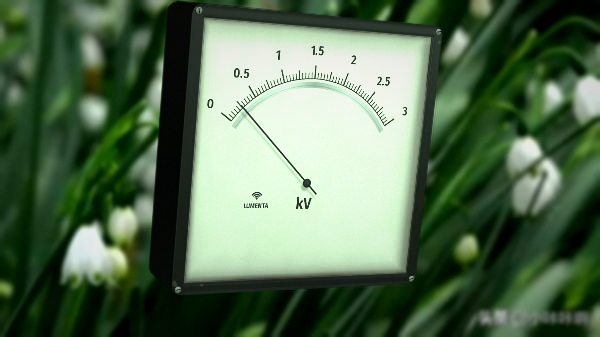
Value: 0.25 kV
